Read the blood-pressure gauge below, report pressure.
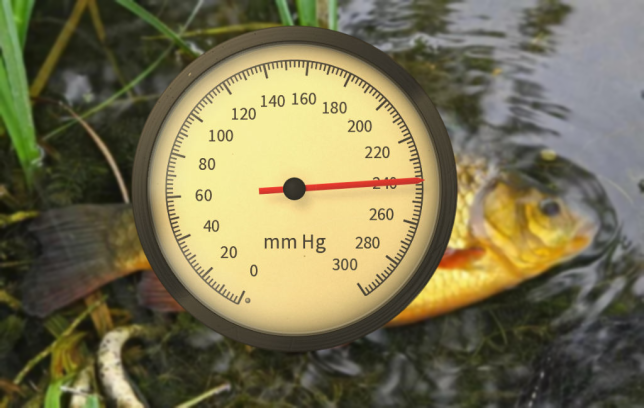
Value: 240 mmHg
